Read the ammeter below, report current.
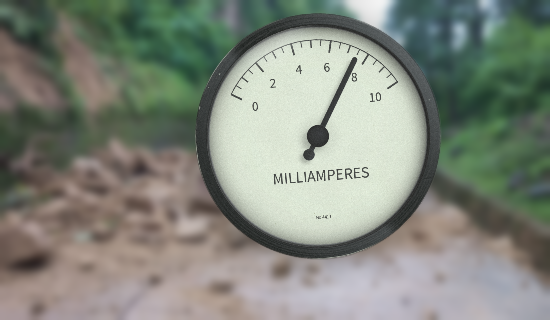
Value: 7.5 mA
